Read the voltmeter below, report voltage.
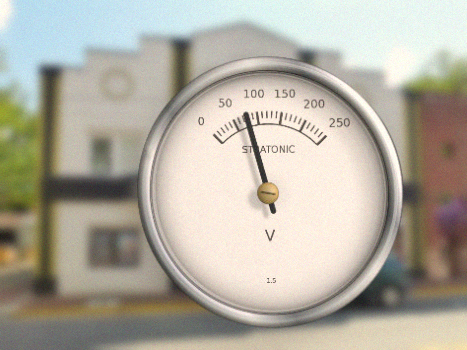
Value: 80 V
